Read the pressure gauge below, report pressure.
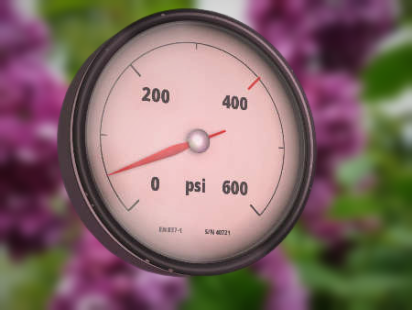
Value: 50 psi
